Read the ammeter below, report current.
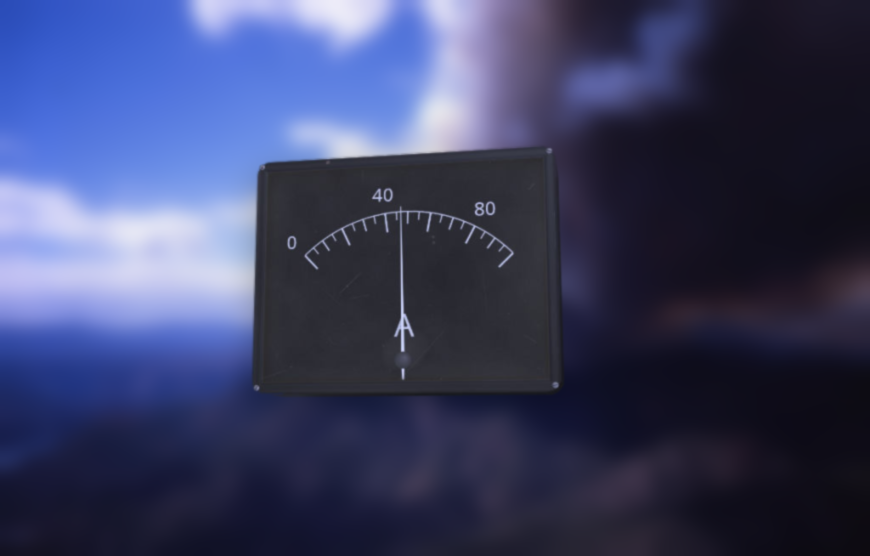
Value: 47.5 A
